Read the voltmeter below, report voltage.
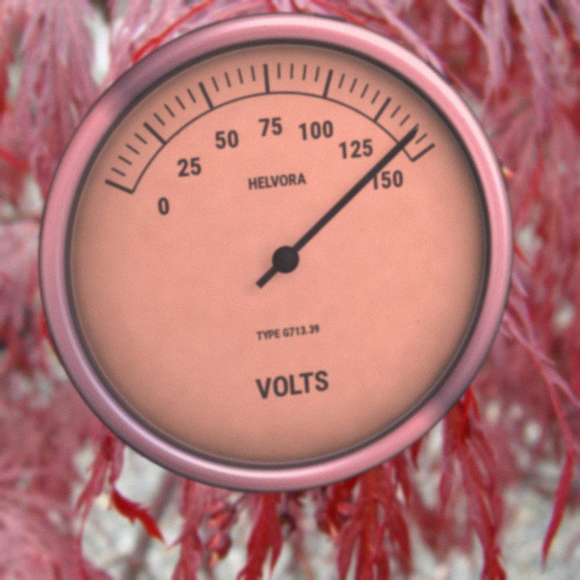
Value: 140 V
